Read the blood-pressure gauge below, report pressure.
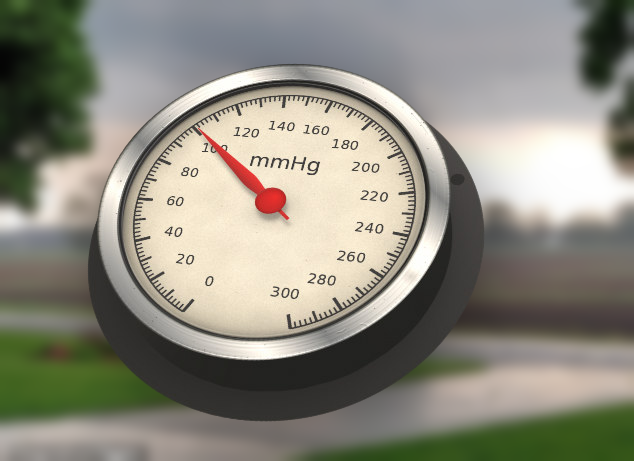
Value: 100 mmHg
